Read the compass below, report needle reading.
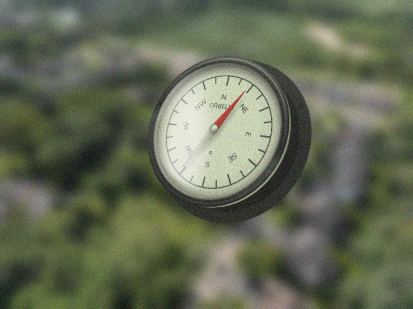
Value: 30 °
